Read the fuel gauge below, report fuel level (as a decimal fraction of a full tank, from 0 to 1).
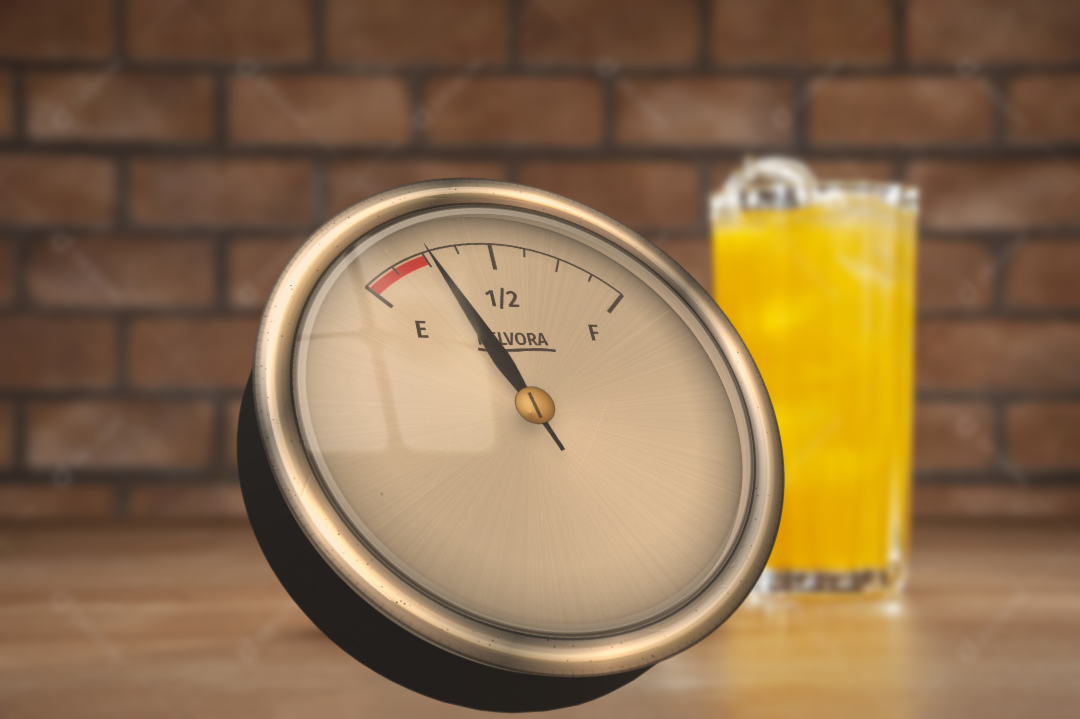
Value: 0.25
